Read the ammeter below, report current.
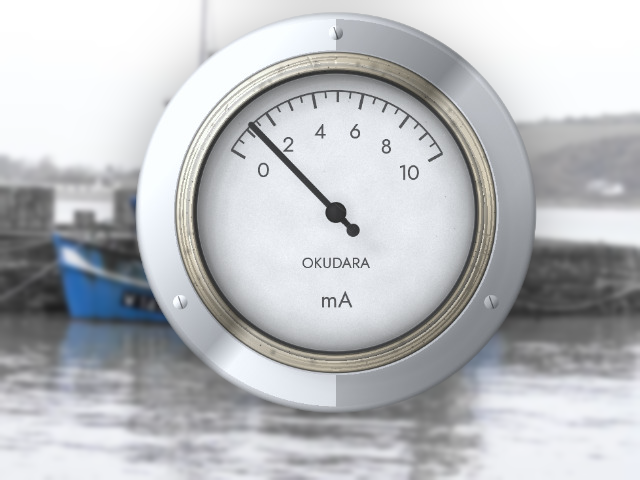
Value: 1.25 mA
